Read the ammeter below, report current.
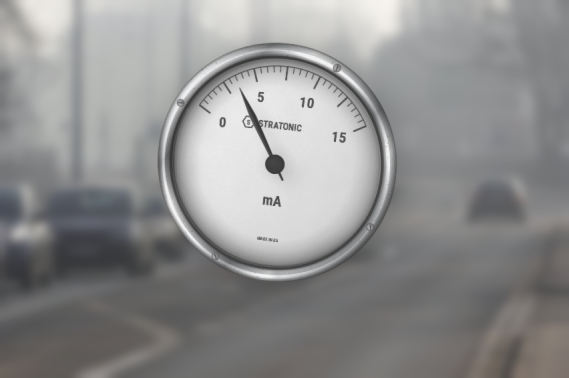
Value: 3.5 mA
